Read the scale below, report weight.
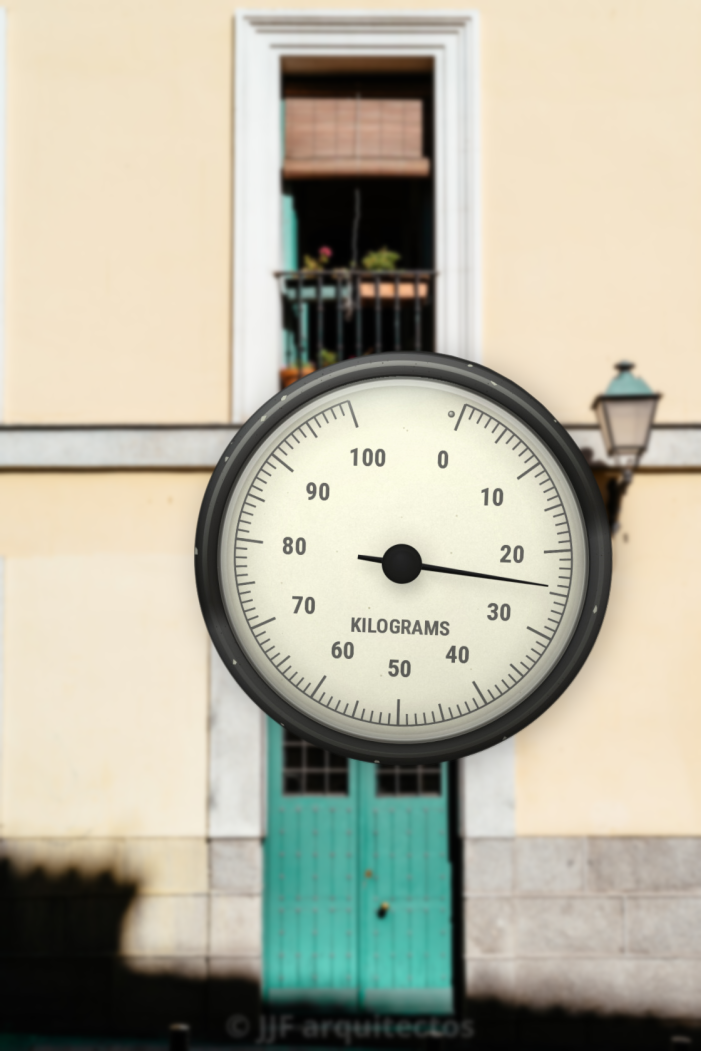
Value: 24 kg
